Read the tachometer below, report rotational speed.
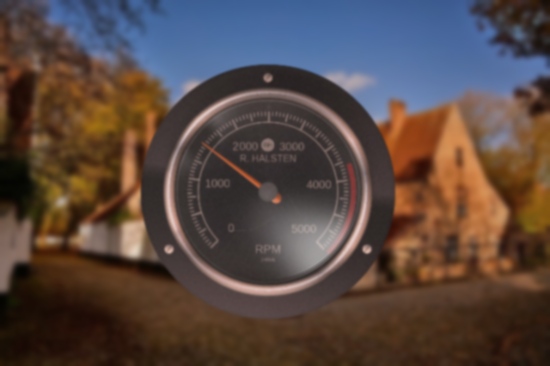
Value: 1500 rpm
